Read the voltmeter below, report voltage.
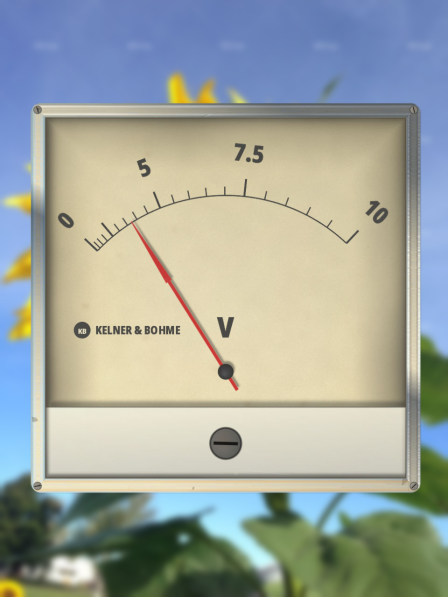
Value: 3.75 V
